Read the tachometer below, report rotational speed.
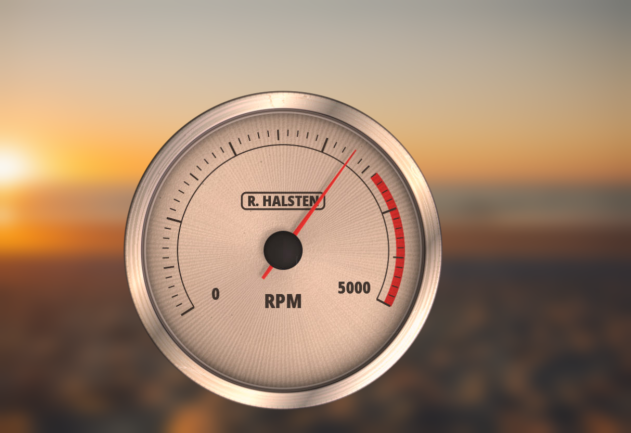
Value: 3300 rpm
